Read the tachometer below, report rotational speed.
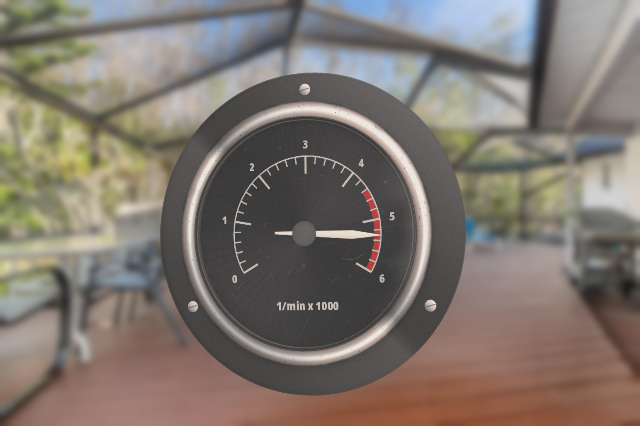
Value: 5300 rpm
